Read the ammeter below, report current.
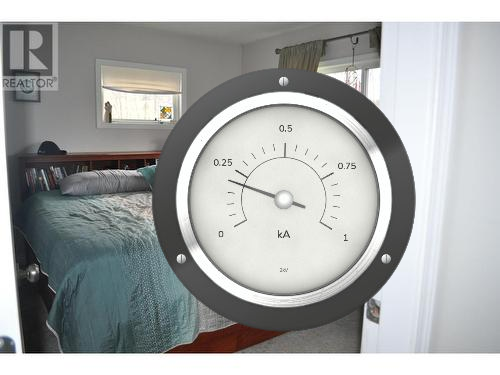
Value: 0.2 kA
